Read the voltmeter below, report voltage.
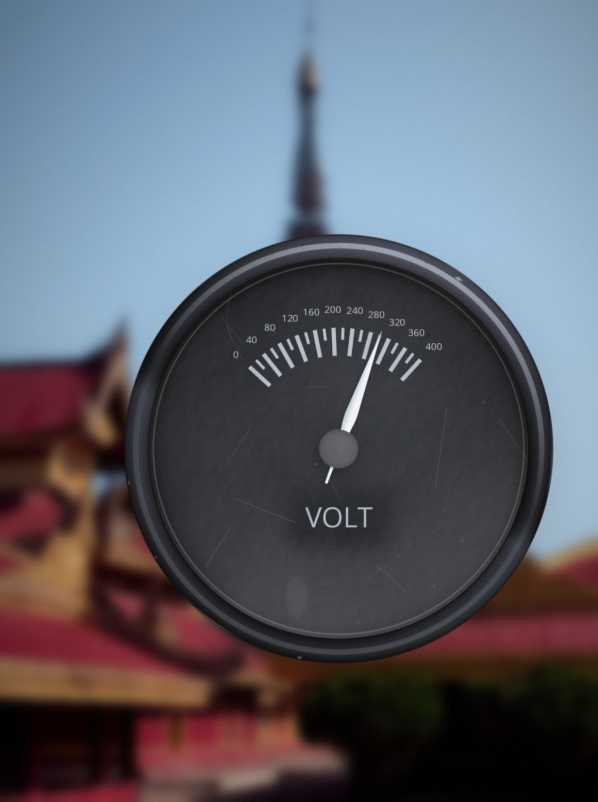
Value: 300 V
